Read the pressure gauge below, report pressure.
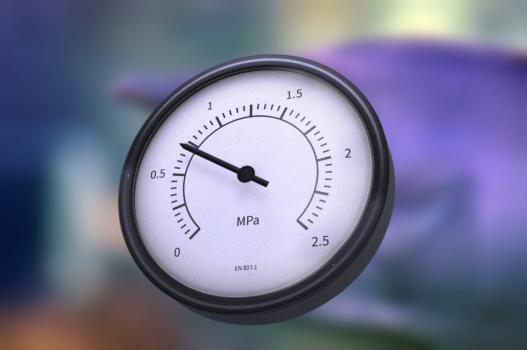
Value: 0.7 MPa
